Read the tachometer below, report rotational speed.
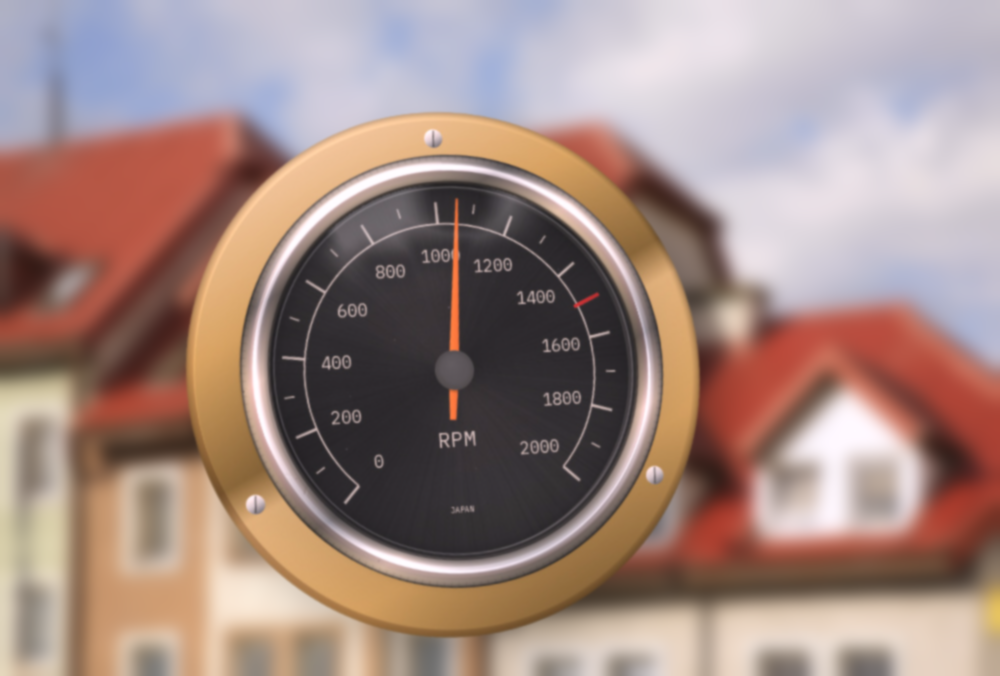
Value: 1050 rpm
